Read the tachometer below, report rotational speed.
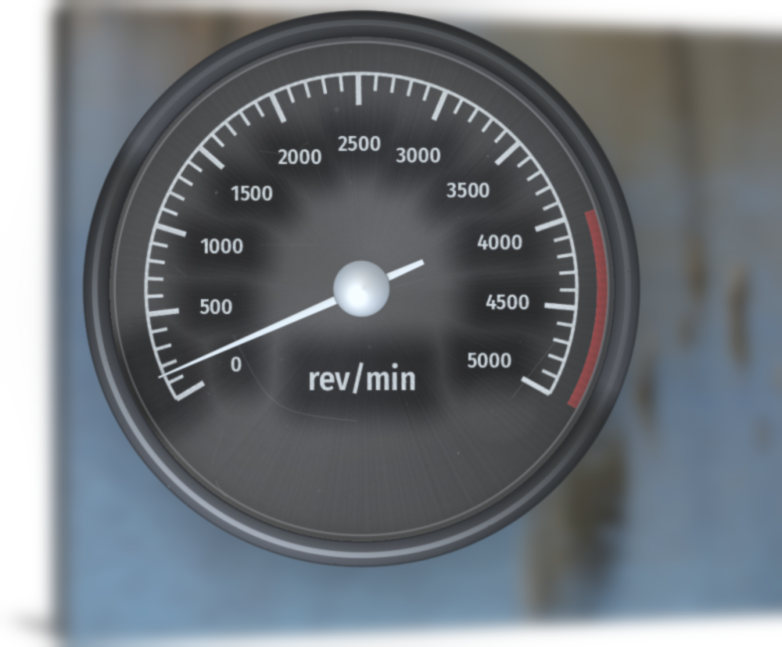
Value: 150 rpm
